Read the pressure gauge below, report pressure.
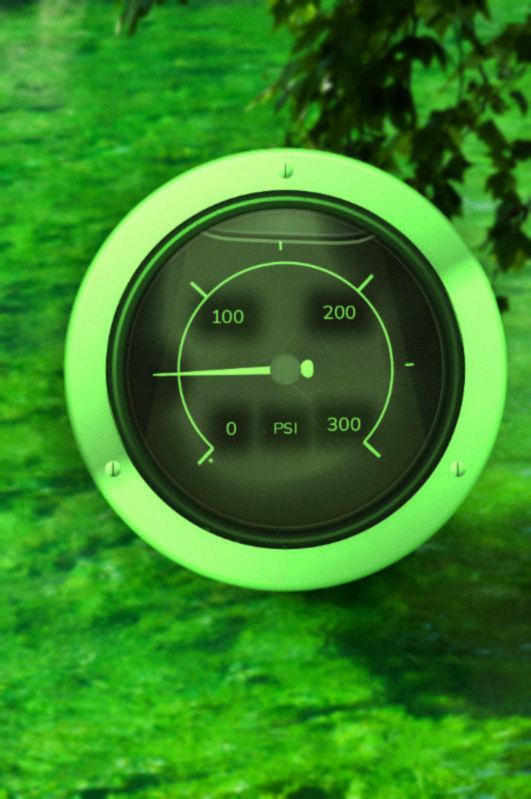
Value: 50 psi
